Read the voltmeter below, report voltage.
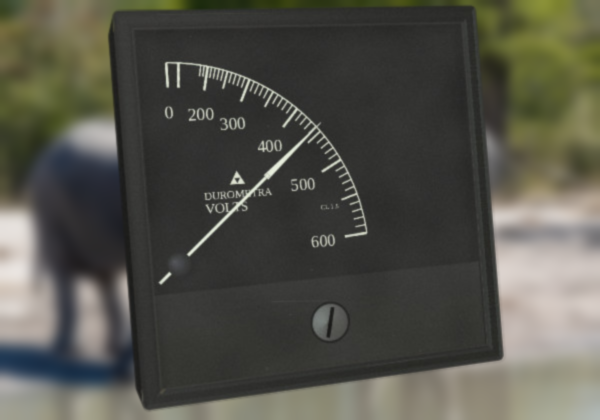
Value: 440 V
